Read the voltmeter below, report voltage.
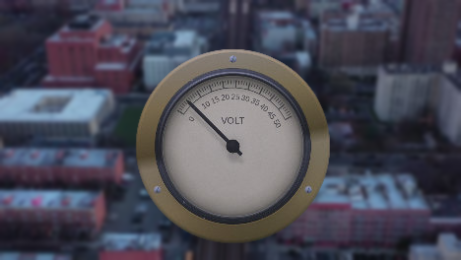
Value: 5 V
